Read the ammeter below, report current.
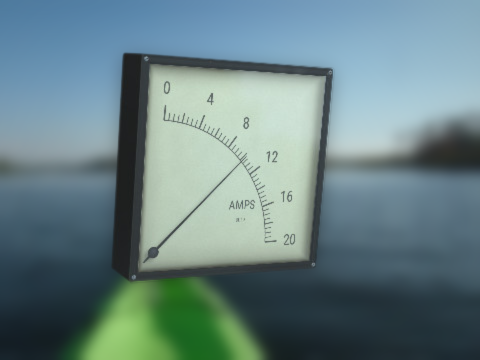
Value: 10 A
